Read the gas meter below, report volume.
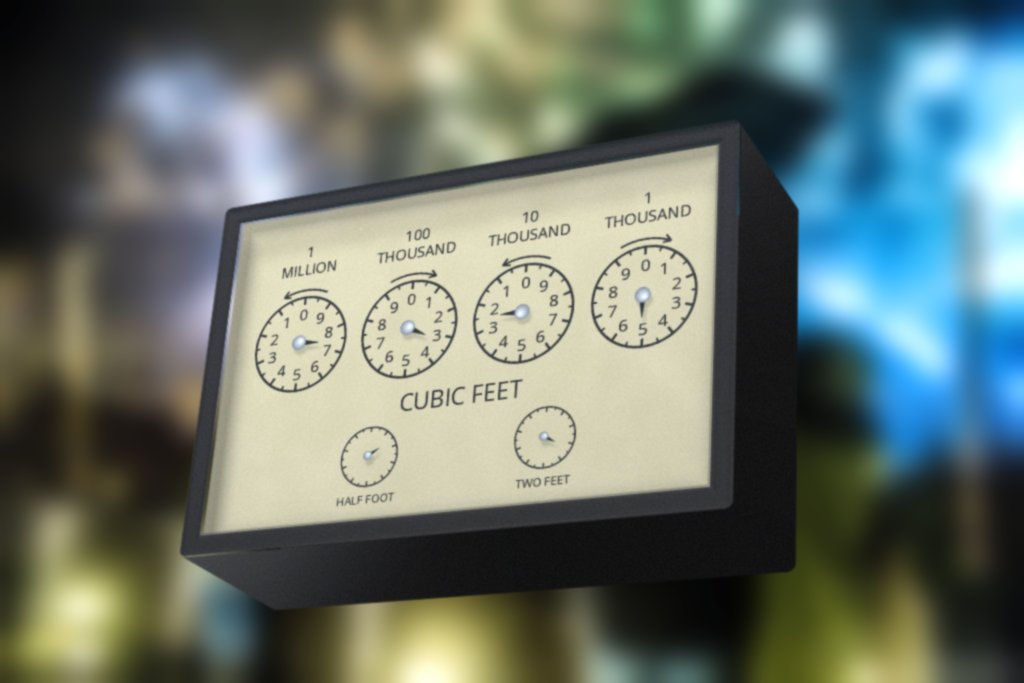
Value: 732500 ft³
